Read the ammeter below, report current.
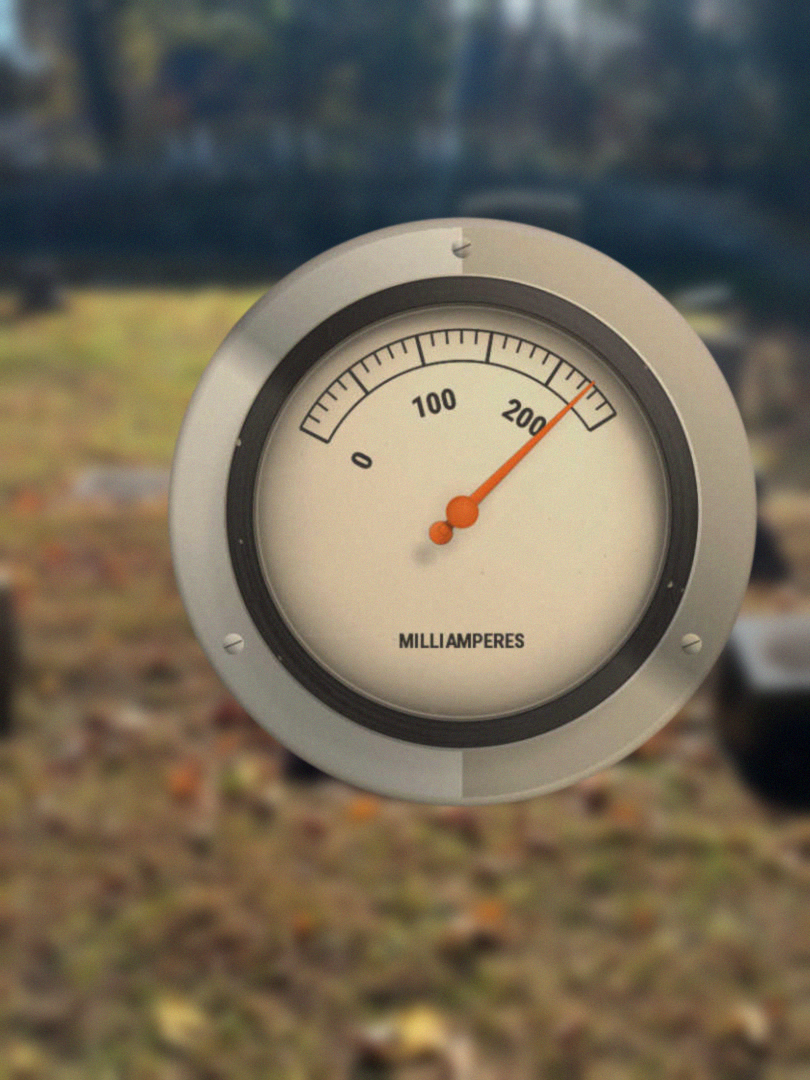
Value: 225 mA
